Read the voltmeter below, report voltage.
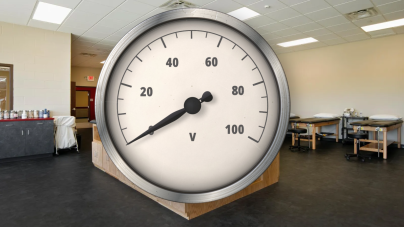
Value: 0 V
